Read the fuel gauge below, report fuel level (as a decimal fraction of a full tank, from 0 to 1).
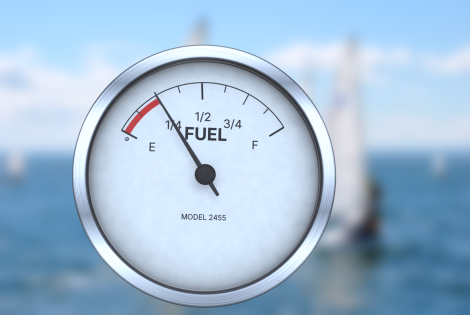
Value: 0.25
